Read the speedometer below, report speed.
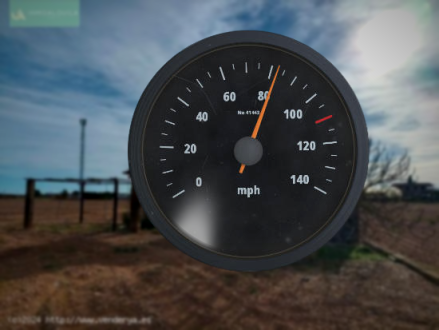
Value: 82.5 mph
